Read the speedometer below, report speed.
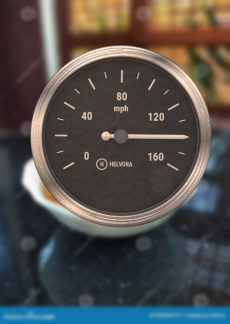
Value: 140 mph
